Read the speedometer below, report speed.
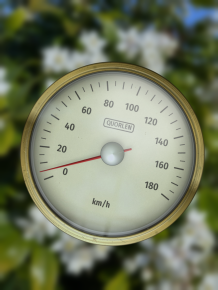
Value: 5 km/h
